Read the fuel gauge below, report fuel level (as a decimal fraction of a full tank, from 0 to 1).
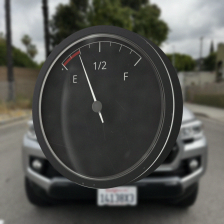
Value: 0.25
